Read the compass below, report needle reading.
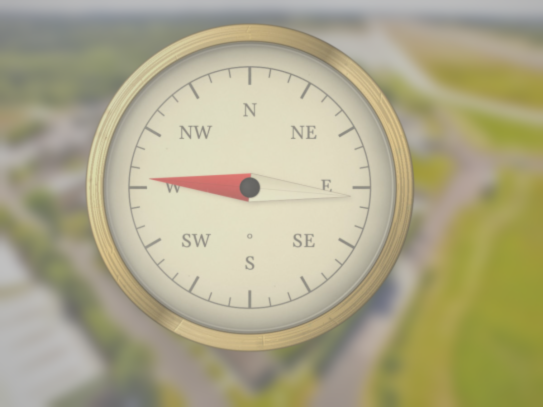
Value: 275 °
